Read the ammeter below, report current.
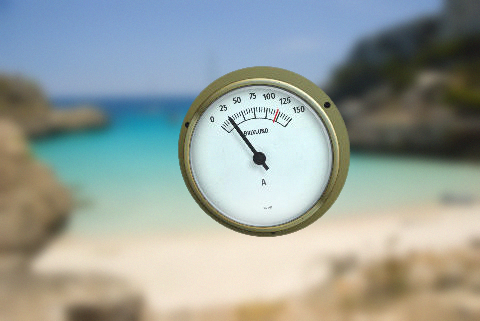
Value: 25 A
